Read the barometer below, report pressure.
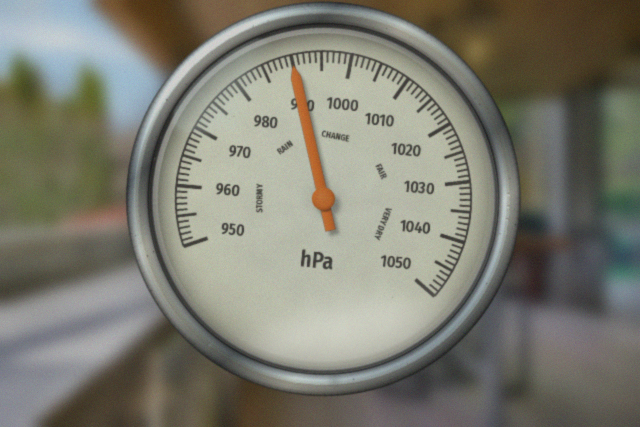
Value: 990 hPa
